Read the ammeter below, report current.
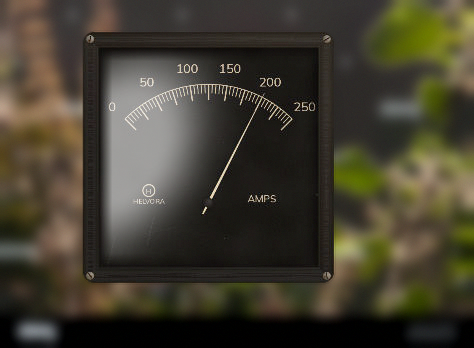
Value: 200 A
